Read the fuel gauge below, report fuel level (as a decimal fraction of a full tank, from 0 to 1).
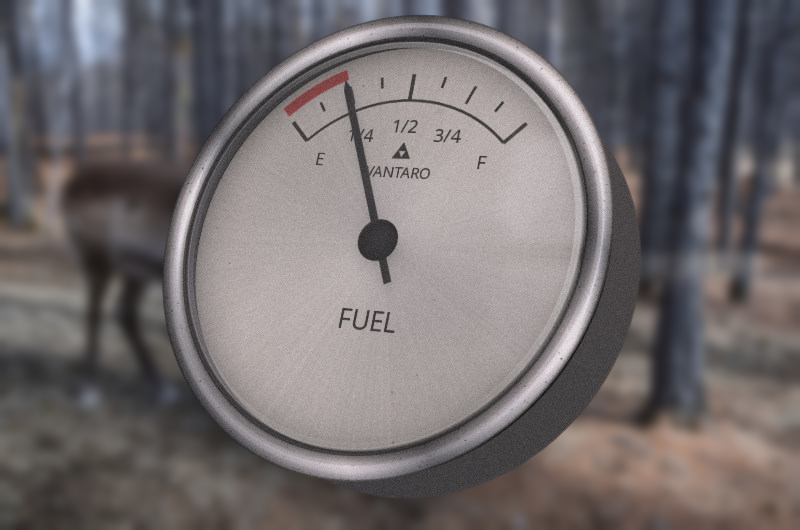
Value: 0.25
